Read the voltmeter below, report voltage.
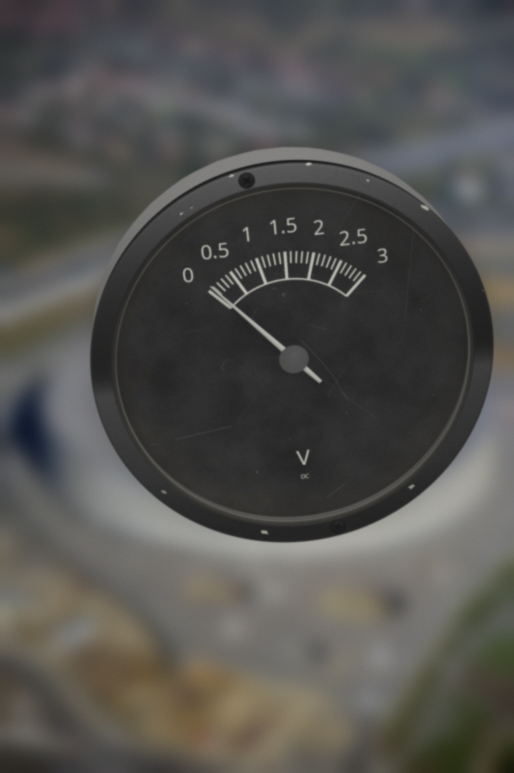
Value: 0.1 V
